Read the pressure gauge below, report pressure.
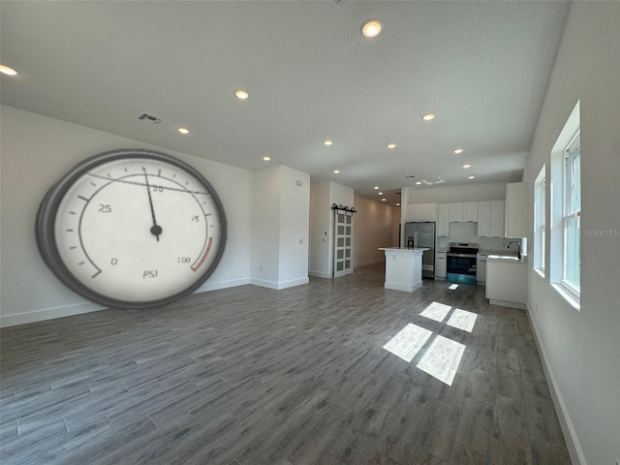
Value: 45 psi
